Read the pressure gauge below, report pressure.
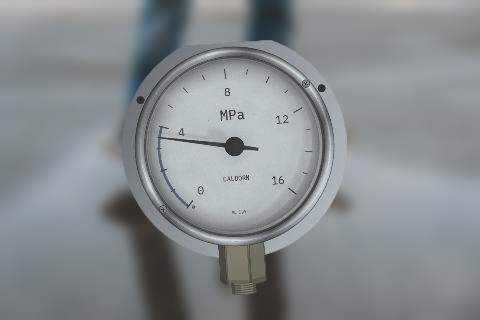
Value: 3.5 MPa
